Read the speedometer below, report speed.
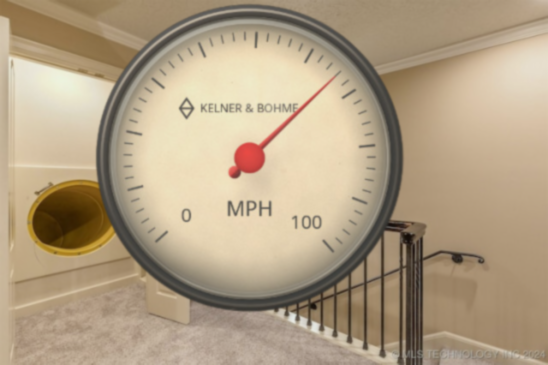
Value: 66 mph
